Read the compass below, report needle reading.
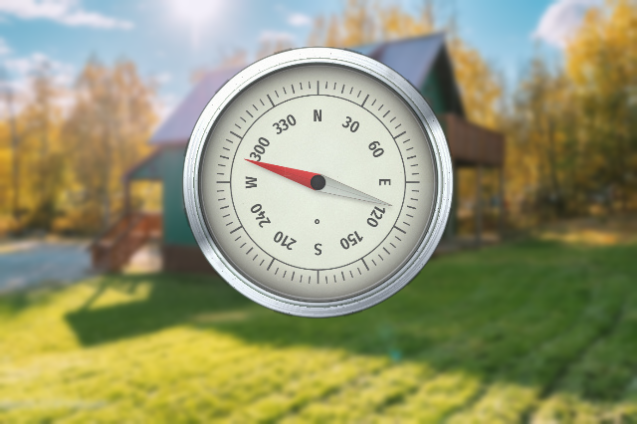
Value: 287.5 °
